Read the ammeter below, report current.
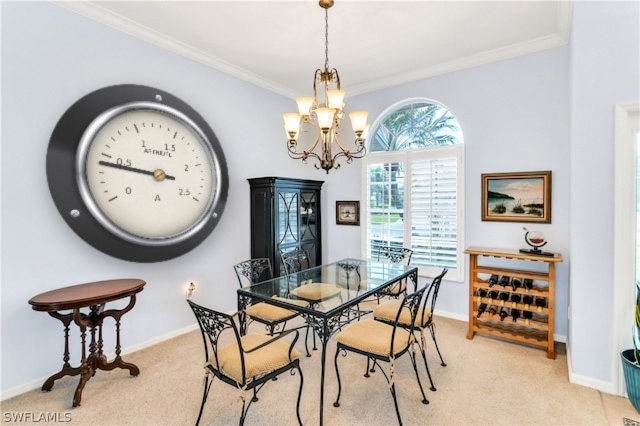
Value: 0.4 A
